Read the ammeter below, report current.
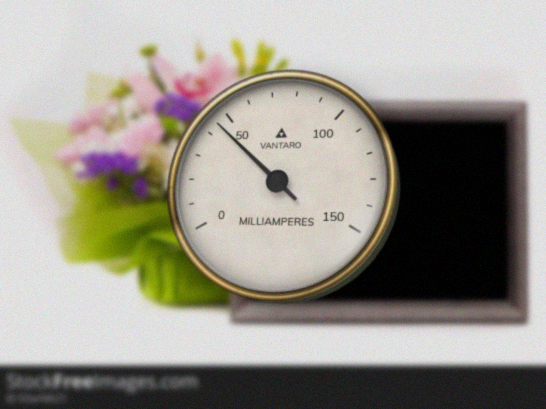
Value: 45 mA
